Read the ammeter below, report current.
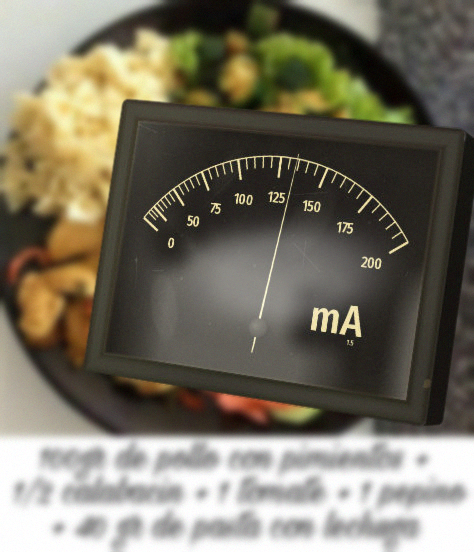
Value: 135 mA
